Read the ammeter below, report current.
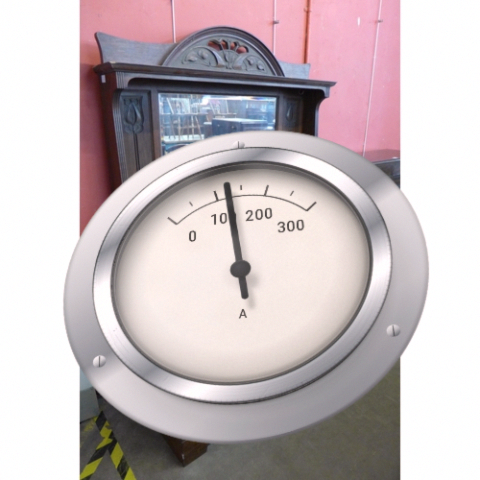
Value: 125 A
